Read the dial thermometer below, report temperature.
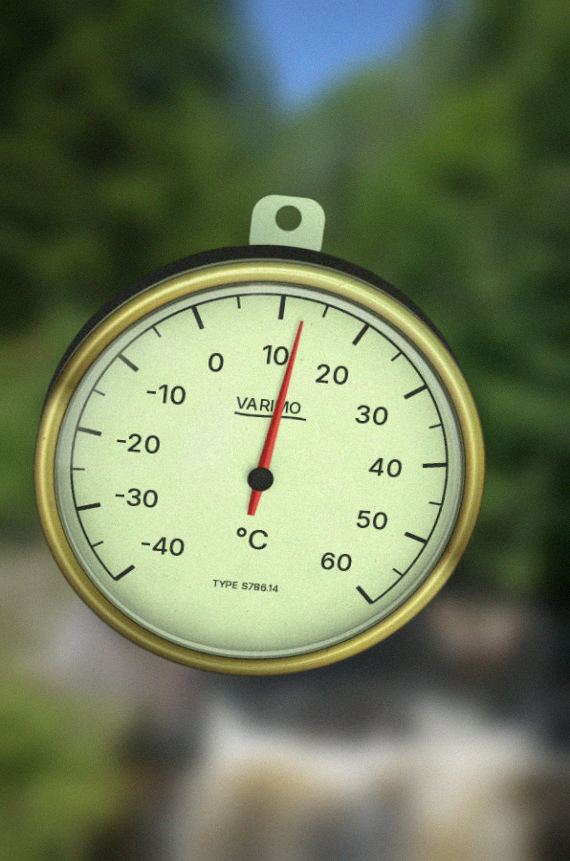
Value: 12.5 °C
